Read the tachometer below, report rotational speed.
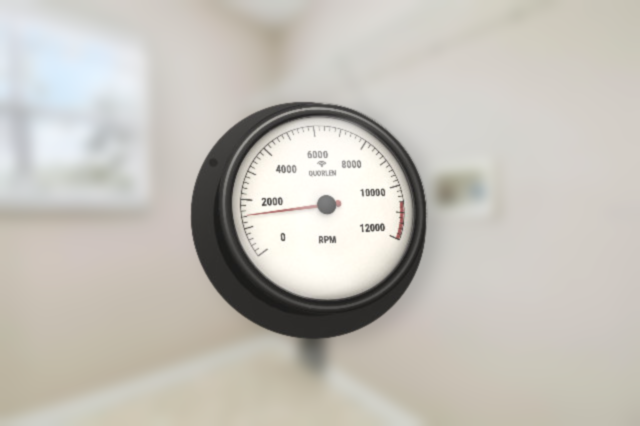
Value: 1400 rpm
